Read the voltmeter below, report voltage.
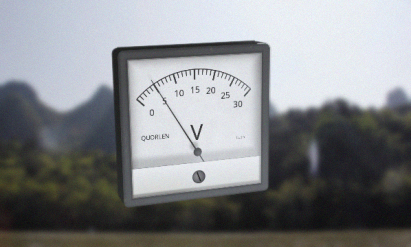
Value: 5 V
